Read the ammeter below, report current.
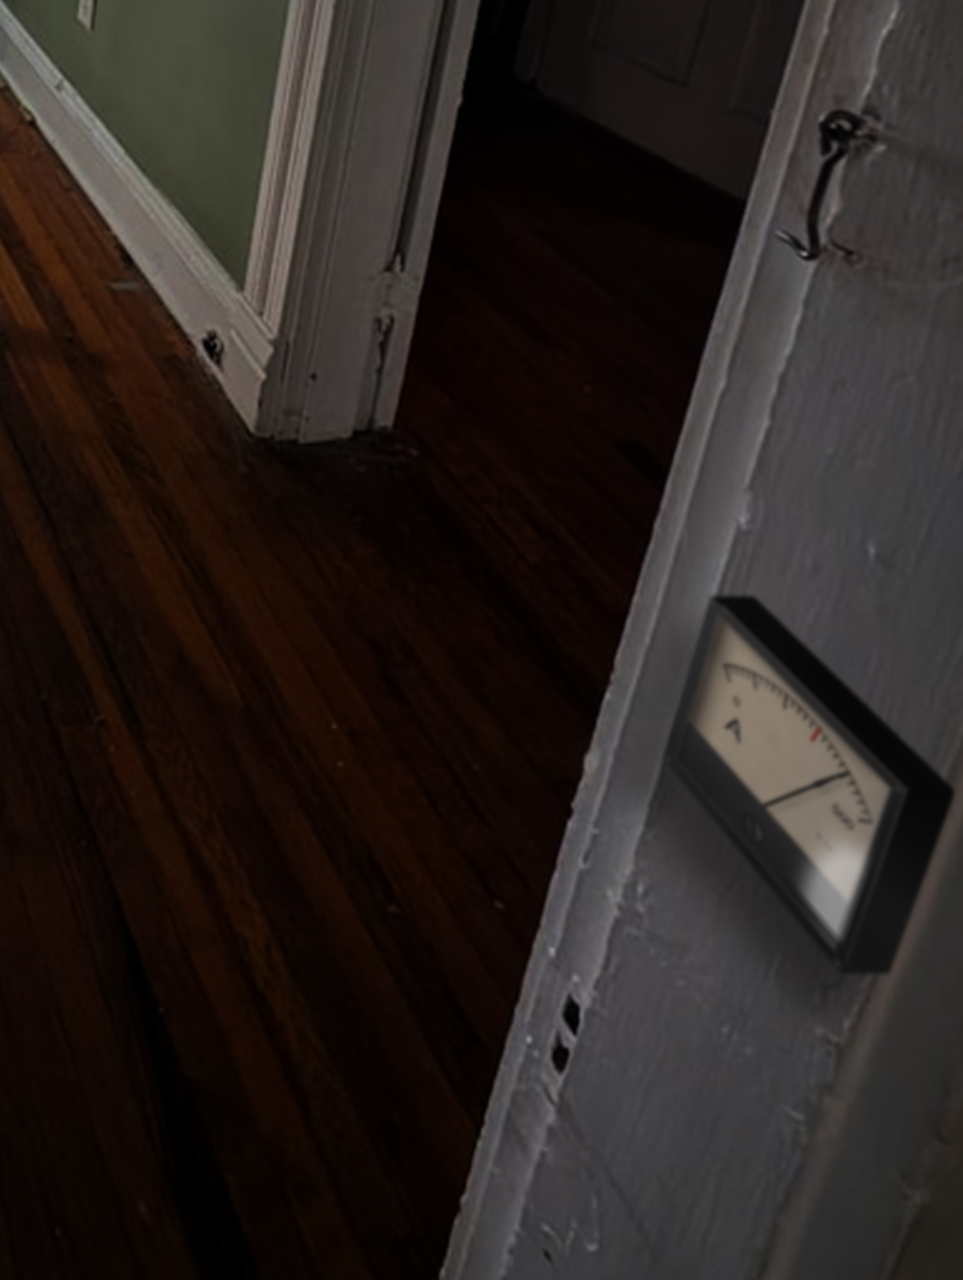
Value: 400 A
